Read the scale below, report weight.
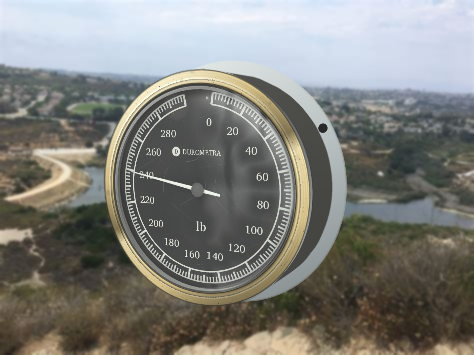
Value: 240 lb
